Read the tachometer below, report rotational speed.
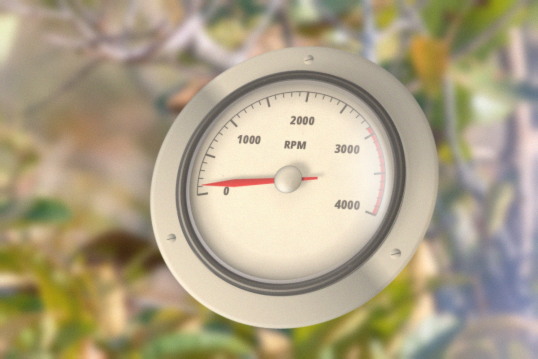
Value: 100 rpm
